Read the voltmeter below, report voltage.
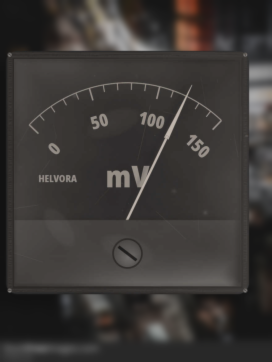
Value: 120 mV
